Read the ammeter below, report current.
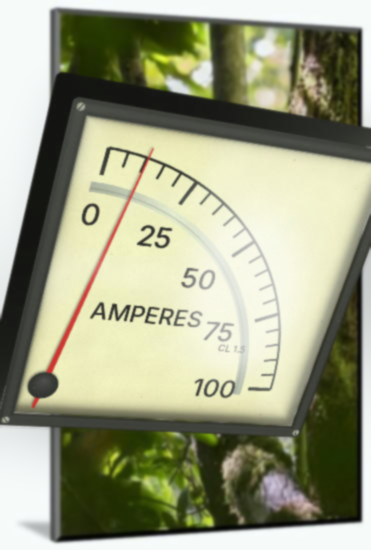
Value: 10 A
